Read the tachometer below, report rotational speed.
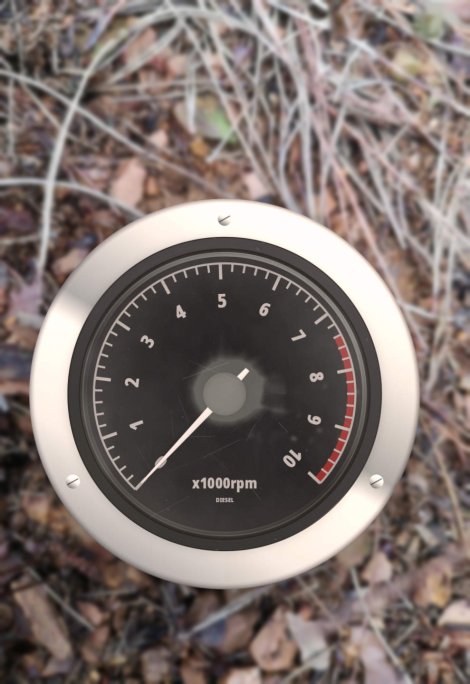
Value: 0 rpm
